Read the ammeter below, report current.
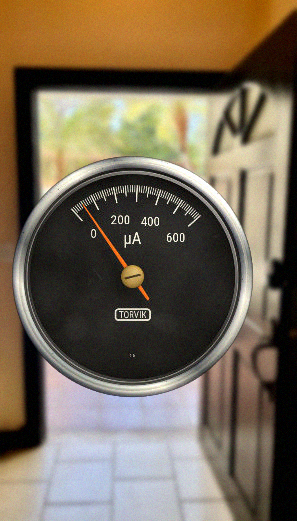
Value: 50 µA
